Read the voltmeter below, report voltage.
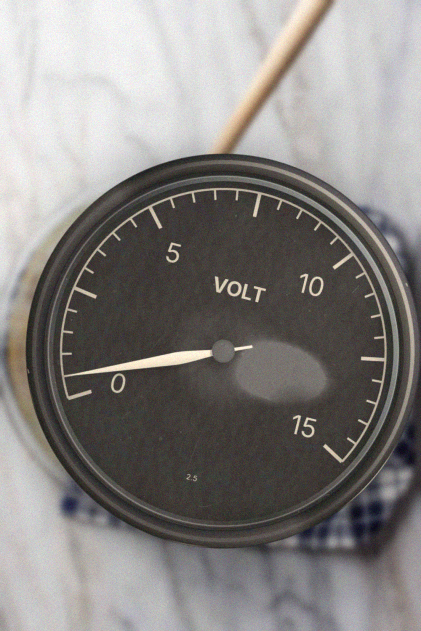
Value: 0.5 V
